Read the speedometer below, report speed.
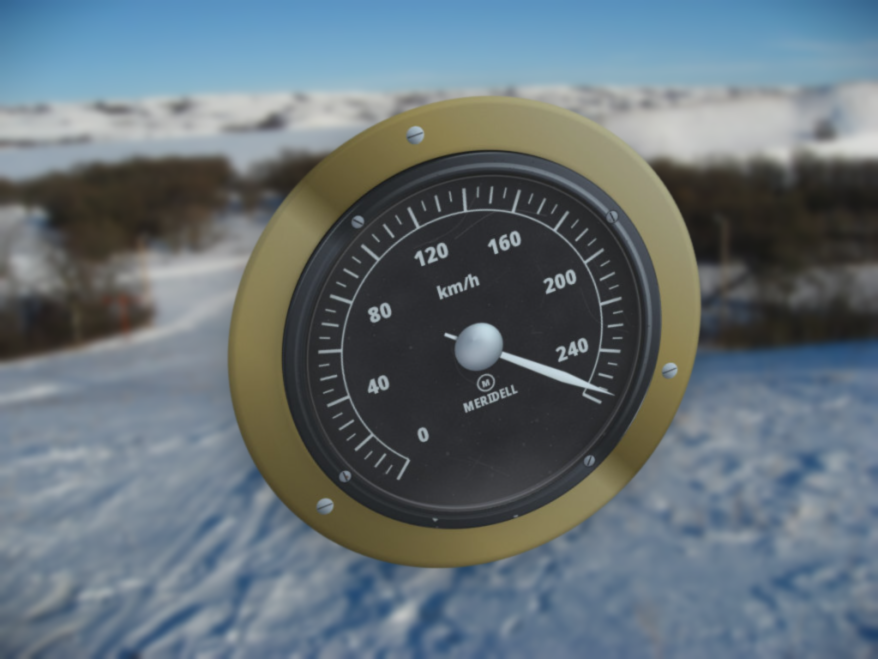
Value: 255 km/h
